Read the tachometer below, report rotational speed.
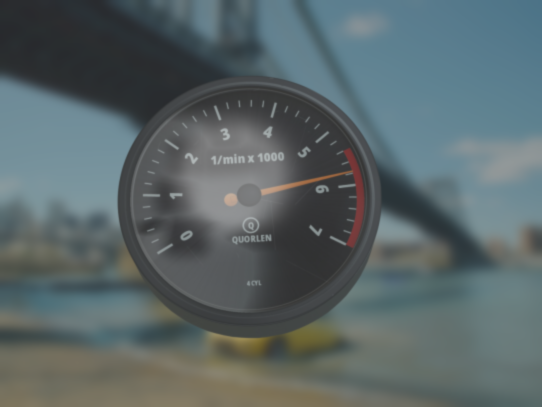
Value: 5800 rpm
